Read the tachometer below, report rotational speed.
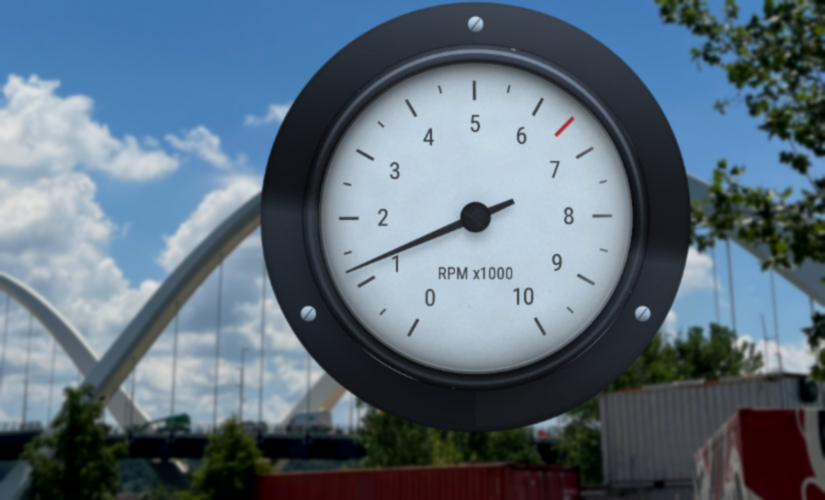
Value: 1250 rpm
